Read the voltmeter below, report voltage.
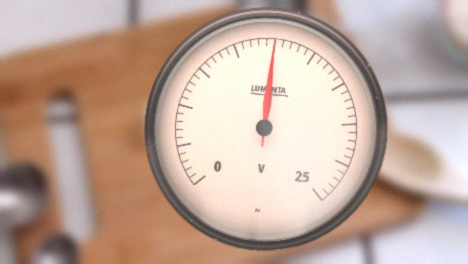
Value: 12.5 V
